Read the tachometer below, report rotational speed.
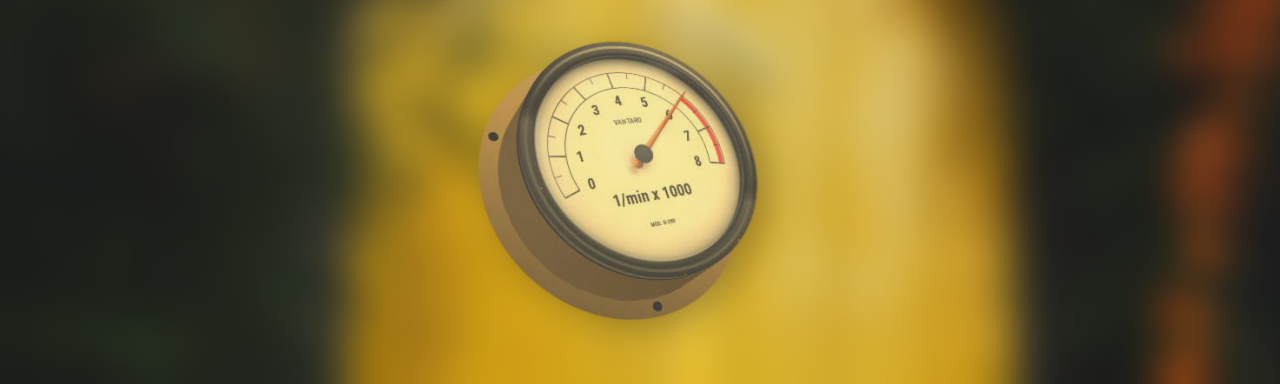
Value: 6000 rpm
